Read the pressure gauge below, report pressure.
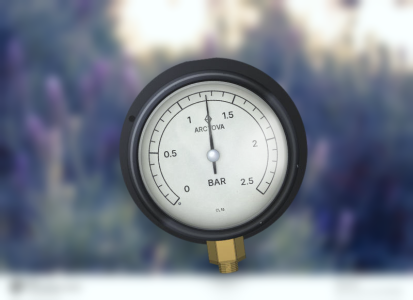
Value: 1.25 bar
